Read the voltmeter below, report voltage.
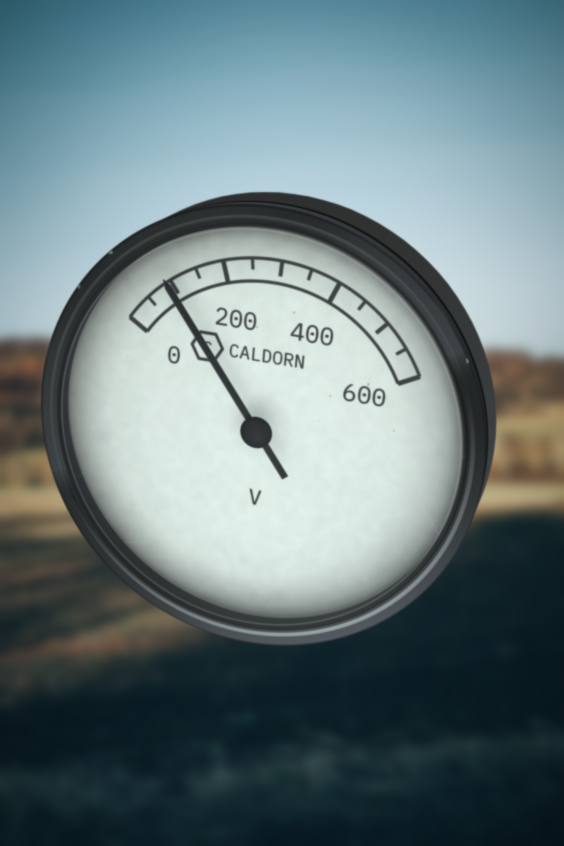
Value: 100 V
